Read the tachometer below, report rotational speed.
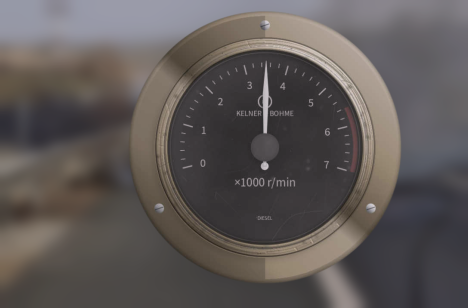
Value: 3500 rpm
